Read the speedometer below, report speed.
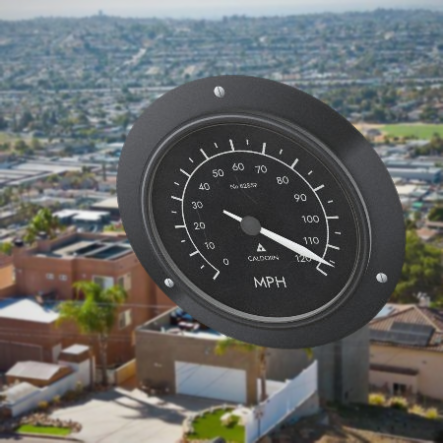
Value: 115 mph
